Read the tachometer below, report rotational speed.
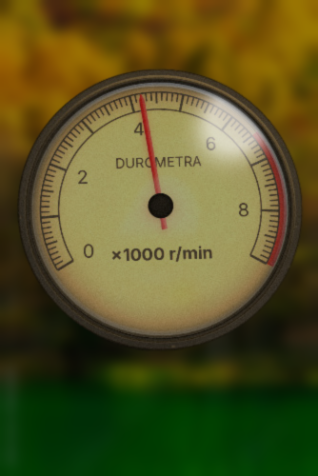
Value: 4200 rpm
